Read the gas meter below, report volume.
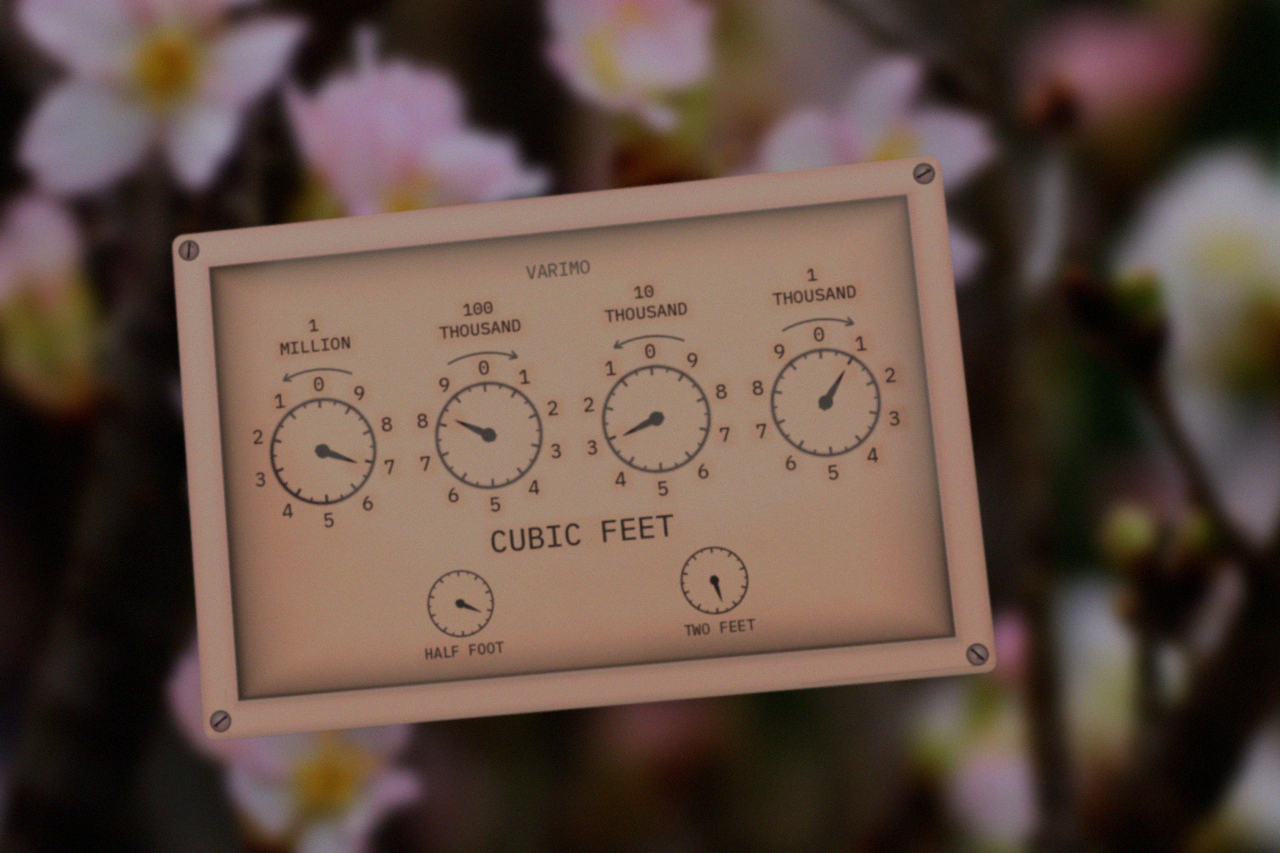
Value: 683100 ft³
